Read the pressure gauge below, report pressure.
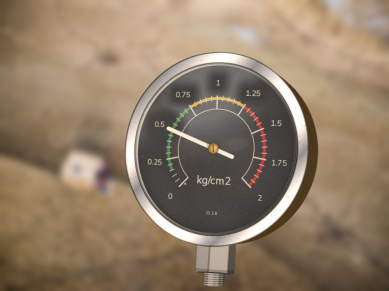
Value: 0.5 kg/cm²
